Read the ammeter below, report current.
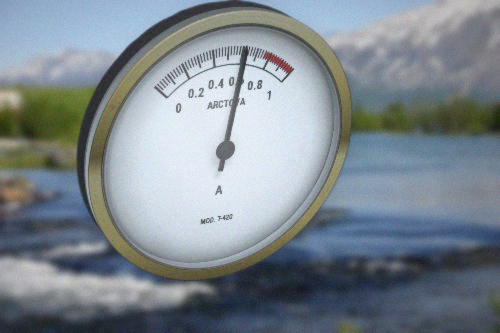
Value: 0.6 A
